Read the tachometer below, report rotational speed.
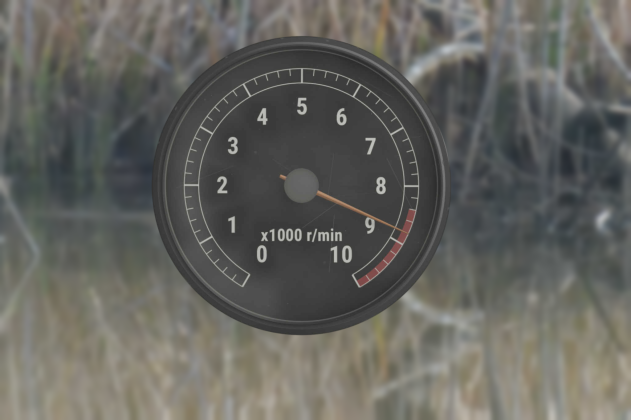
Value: 8800 rpm
